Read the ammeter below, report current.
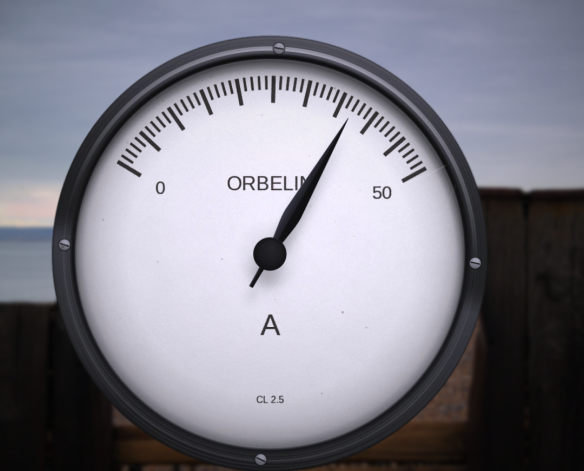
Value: 37 A
